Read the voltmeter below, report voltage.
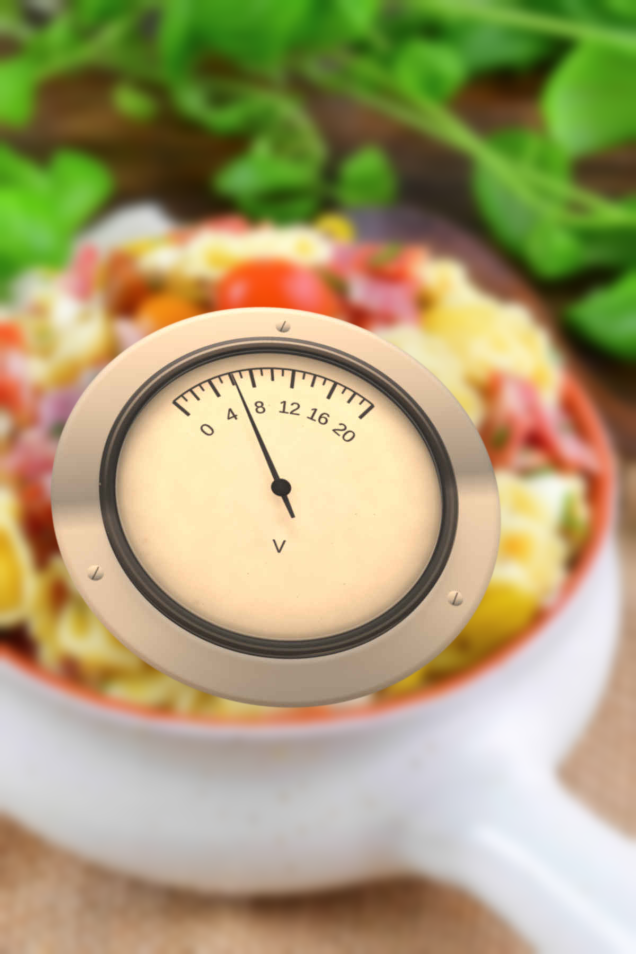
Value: 6 V
